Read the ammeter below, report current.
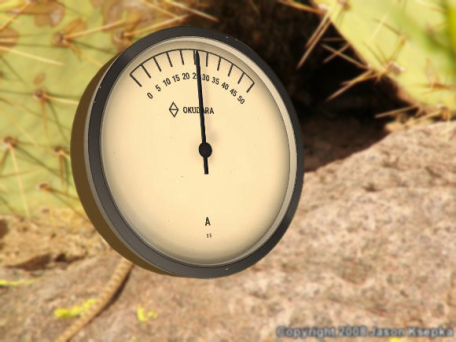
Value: 25 A
